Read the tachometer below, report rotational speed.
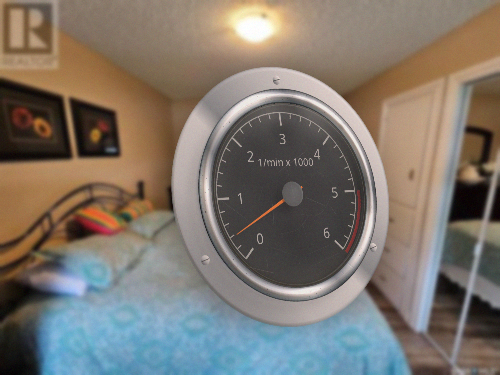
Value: 400 rpm
